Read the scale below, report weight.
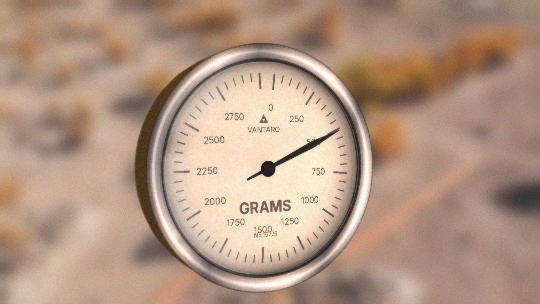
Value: 500 g
